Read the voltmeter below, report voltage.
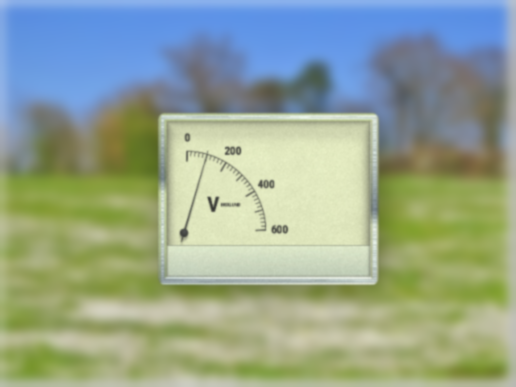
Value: 100 V
